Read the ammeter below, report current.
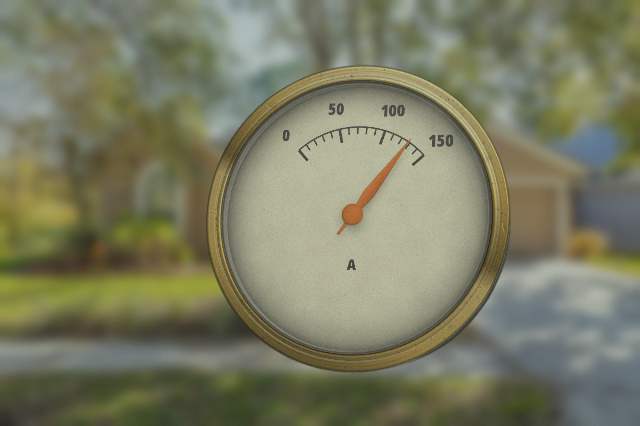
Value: 130 A
